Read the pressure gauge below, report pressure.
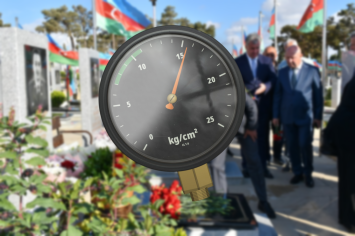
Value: 15.5 kg/cm²
